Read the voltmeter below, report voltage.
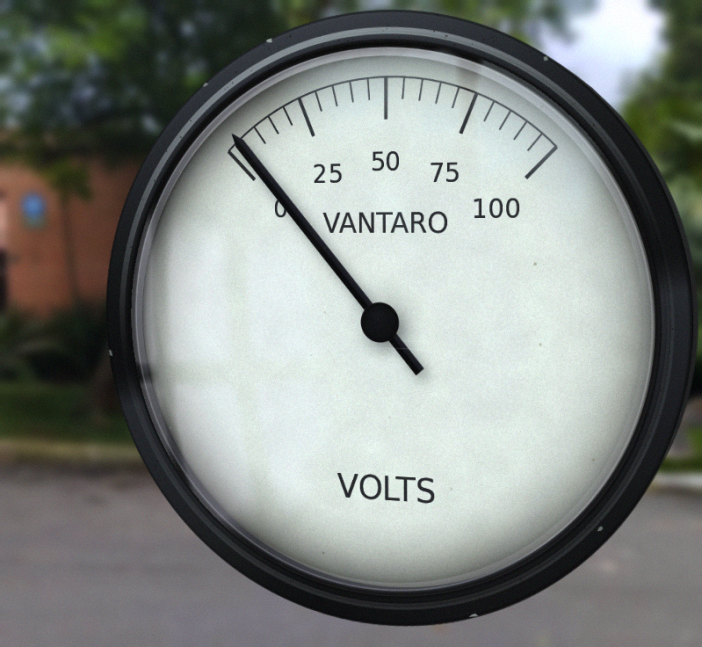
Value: 5 V
